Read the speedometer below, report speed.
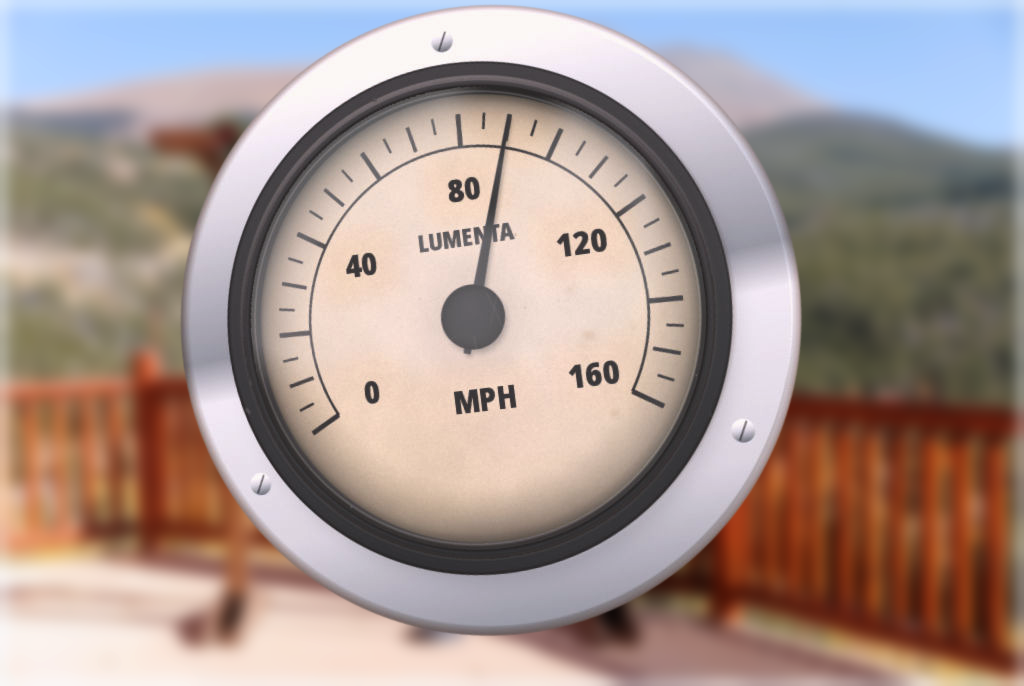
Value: 90 mph
